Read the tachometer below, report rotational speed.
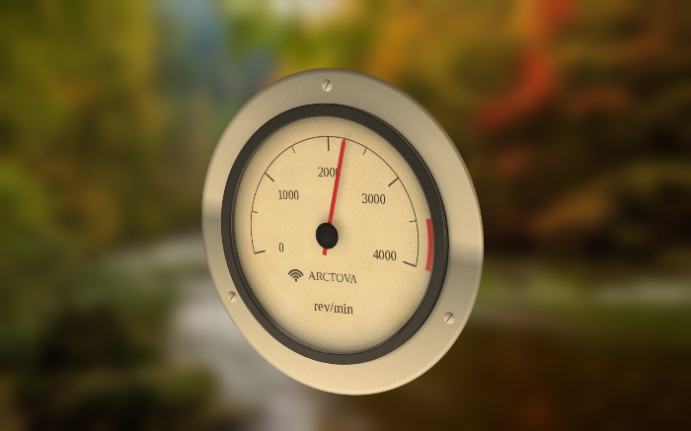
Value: 2250 rpm
